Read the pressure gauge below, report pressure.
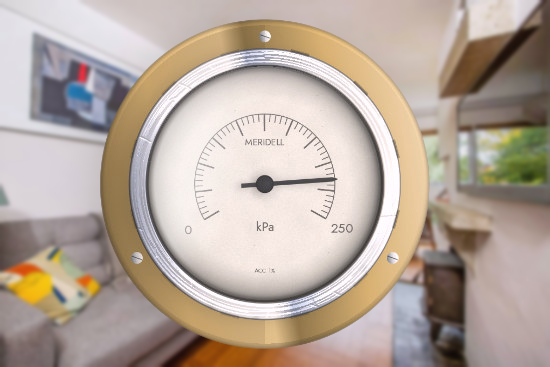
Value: 215 kPa
